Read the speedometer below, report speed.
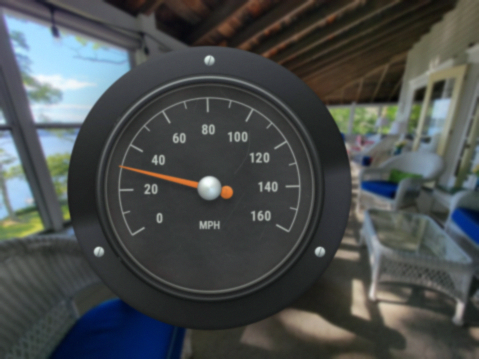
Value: 30 mph
